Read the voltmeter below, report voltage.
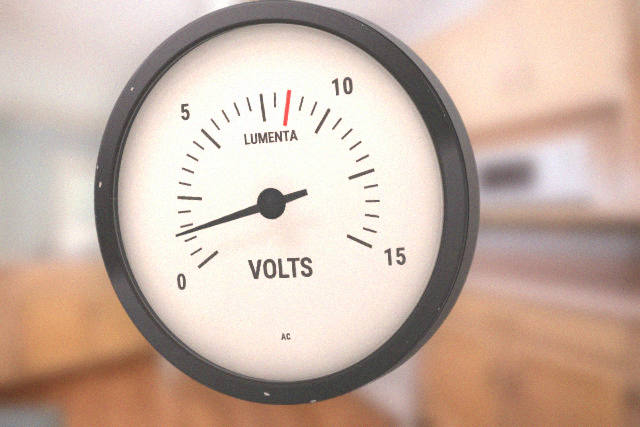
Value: 1.25 V
